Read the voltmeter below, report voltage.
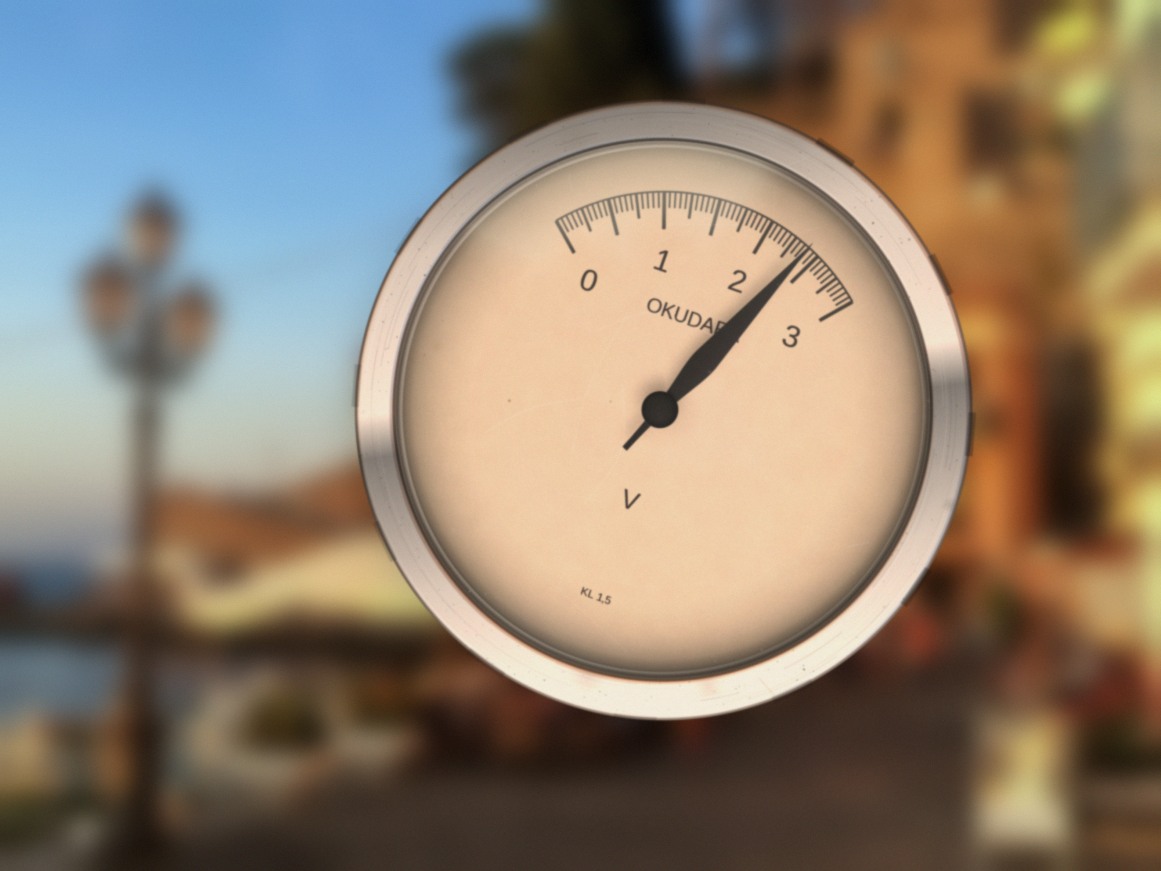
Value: 2.4 V
